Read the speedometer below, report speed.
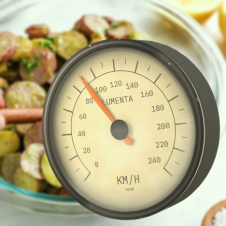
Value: 90 km/h
